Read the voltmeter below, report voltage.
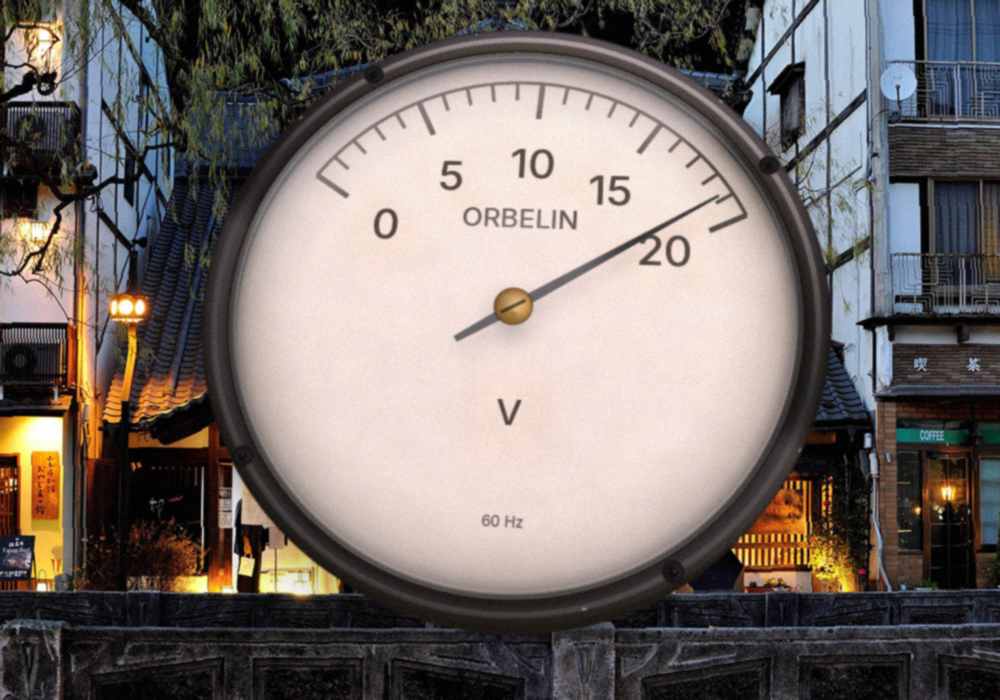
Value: 19 V
